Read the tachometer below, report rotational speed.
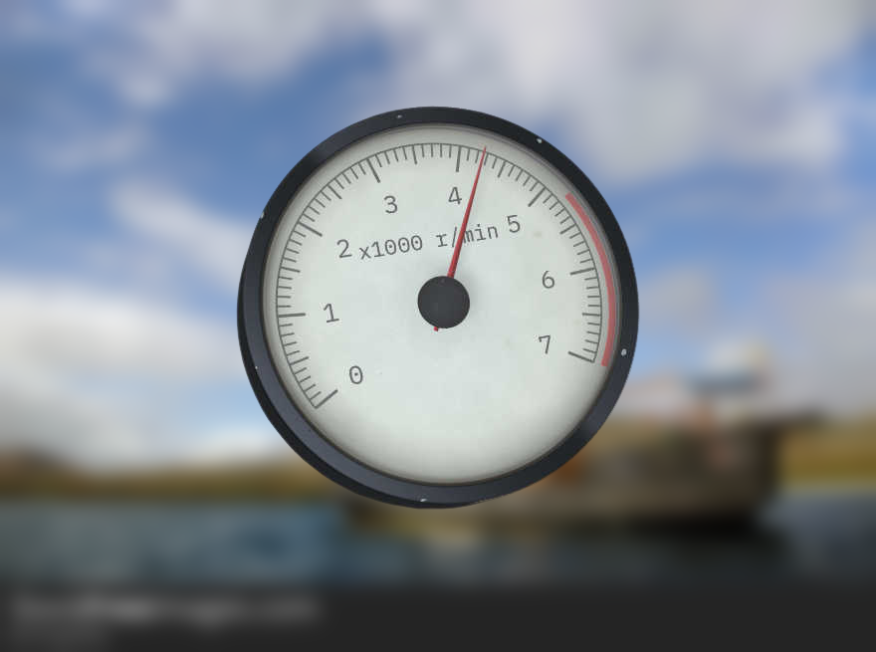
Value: 4250 rpm
